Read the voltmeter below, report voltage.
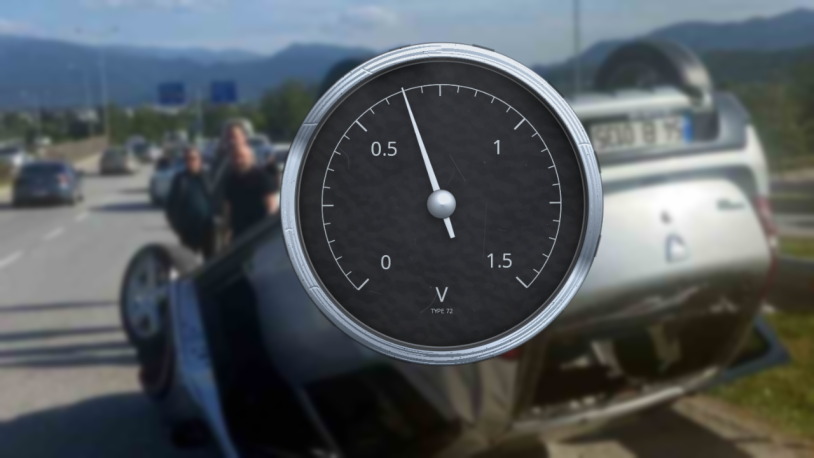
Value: 0.65 V
